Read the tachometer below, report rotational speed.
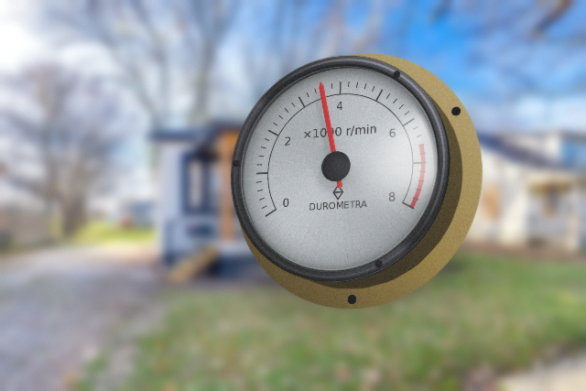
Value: 3600 rpm
